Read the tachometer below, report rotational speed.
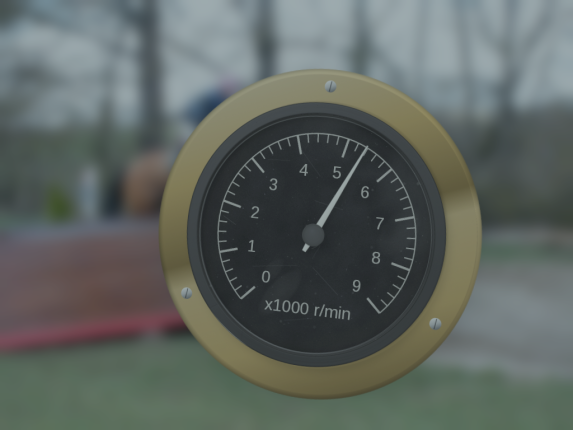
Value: 5400 rpm
